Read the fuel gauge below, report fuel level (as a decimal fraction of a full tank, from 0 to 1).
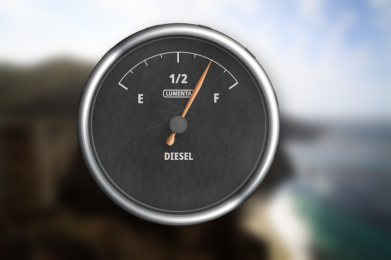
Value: 0.75
